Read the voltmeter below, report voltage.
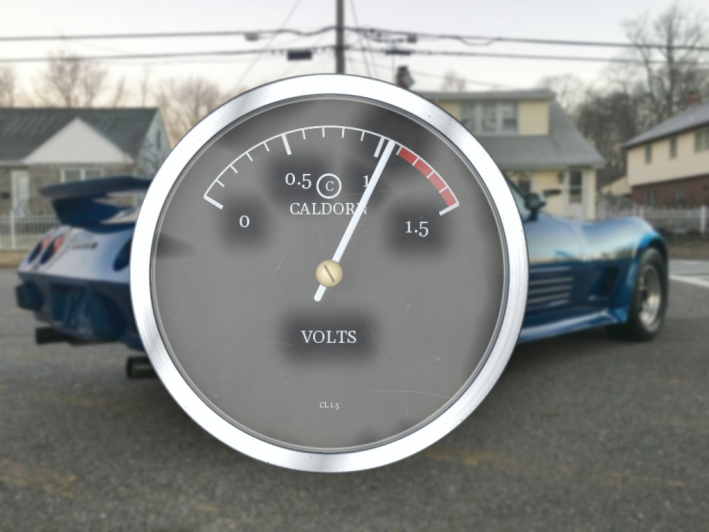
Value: 1.05 V
